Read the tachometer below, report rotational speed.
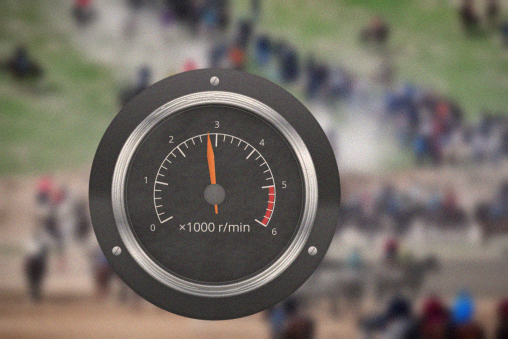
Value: 2800 rpm
